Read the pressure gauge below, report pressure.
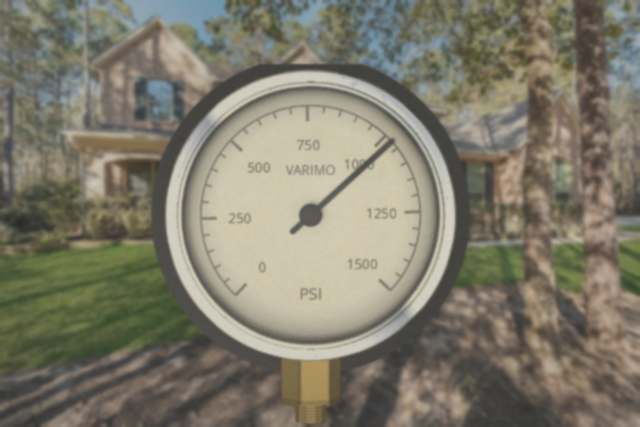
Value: 1025 psi
